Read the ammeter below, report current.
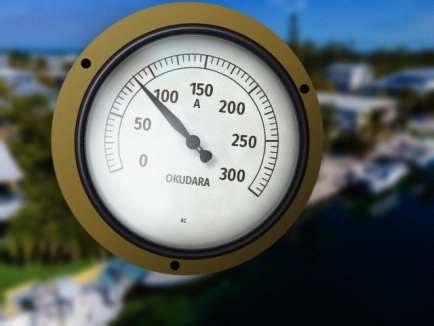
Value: 85 A
